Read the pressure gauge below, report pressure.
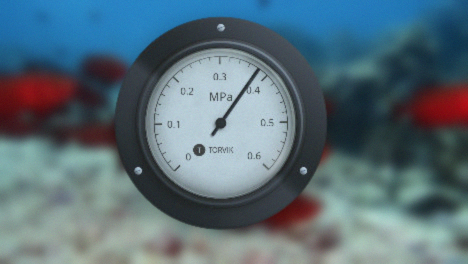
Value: 0.38 MPa
